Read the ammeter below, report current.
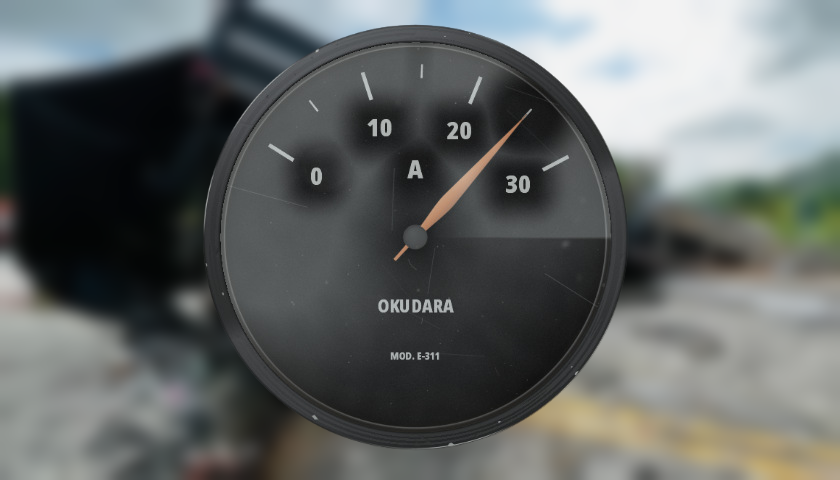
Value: 25 A
